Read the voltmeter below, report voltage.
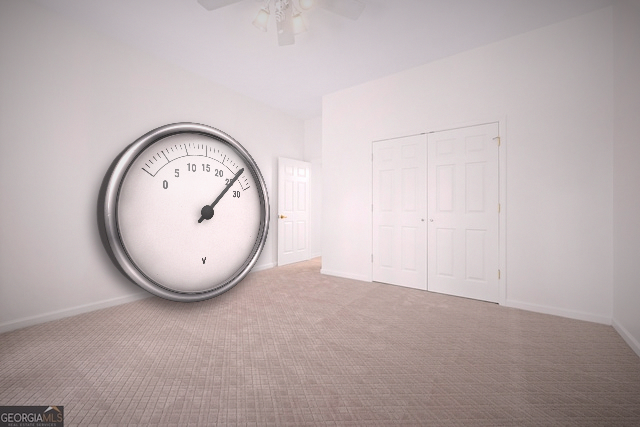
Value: 25 V
